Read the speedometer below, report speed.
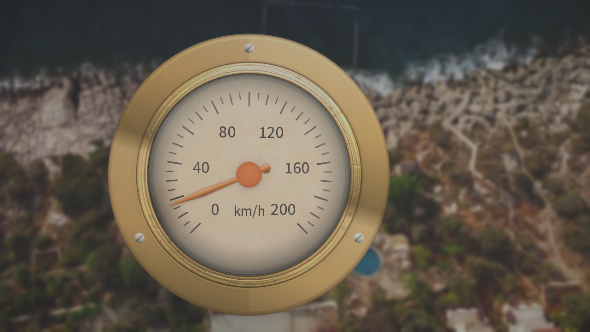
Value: 17.5 km/h
